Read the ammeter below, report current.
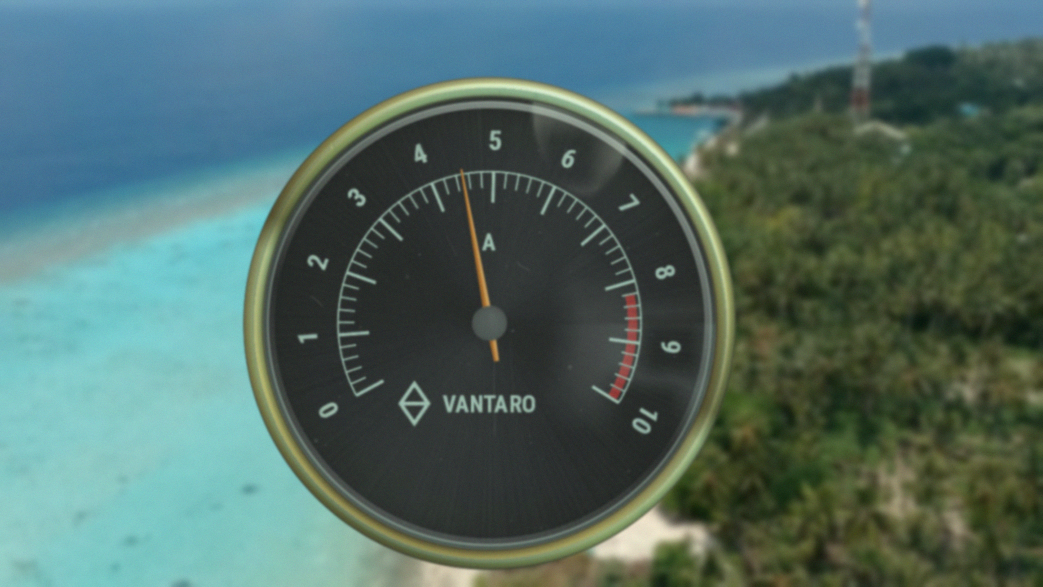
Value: 4.5 A
